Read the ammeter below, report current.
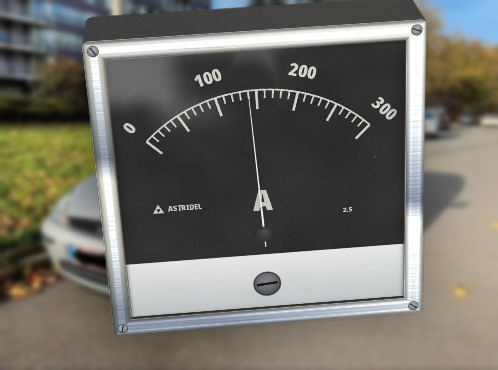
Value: 140 A
